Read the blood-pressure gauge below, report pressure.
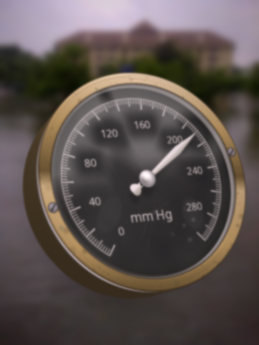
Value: 210 mmHg
